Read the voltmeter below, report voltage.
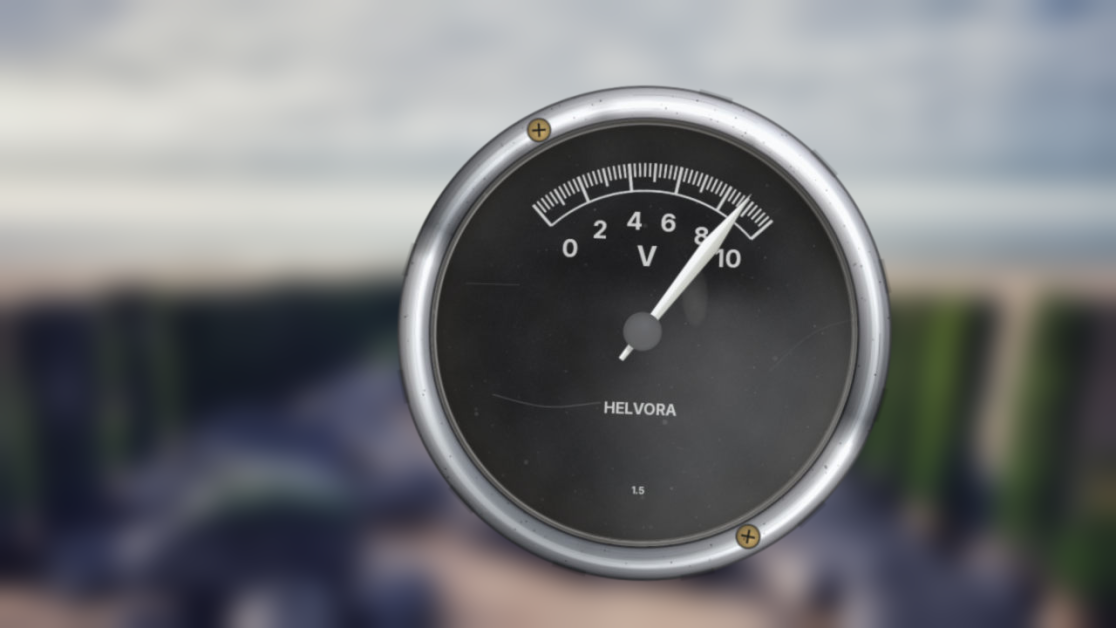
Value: 8.8 V
